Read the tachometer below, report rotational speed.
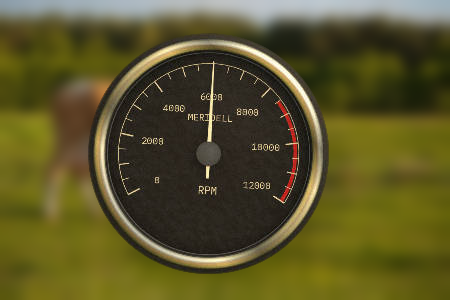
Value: 6000 rpm
